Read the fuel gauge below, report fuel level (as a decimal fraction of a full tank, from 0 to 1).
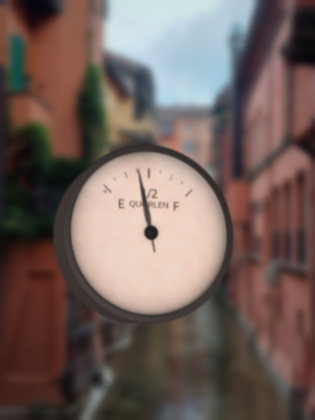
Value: 0.375
